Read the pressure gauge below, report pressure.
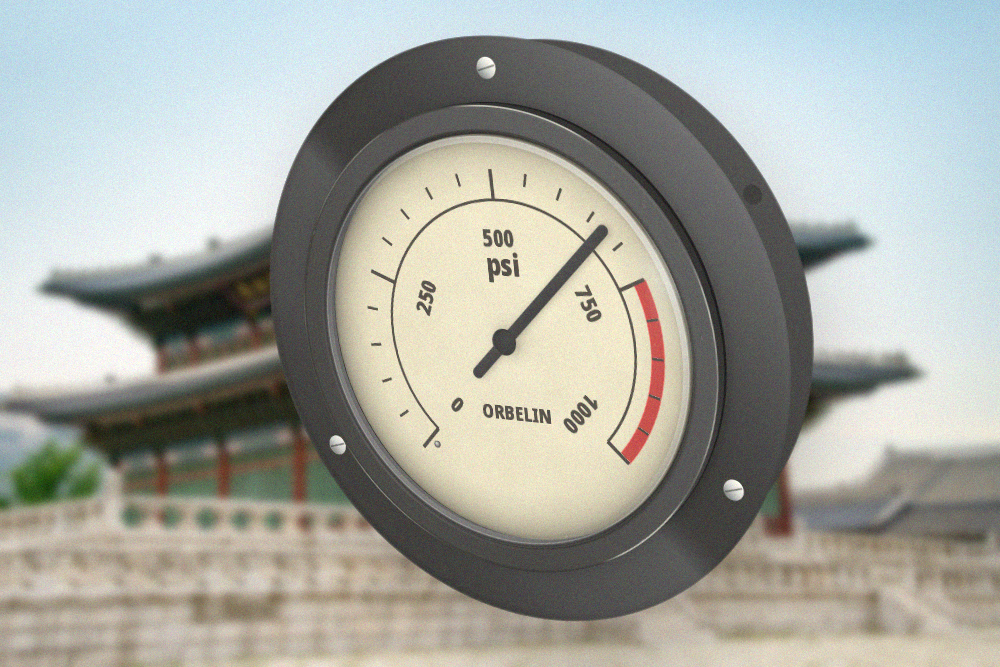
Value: 675 psi
